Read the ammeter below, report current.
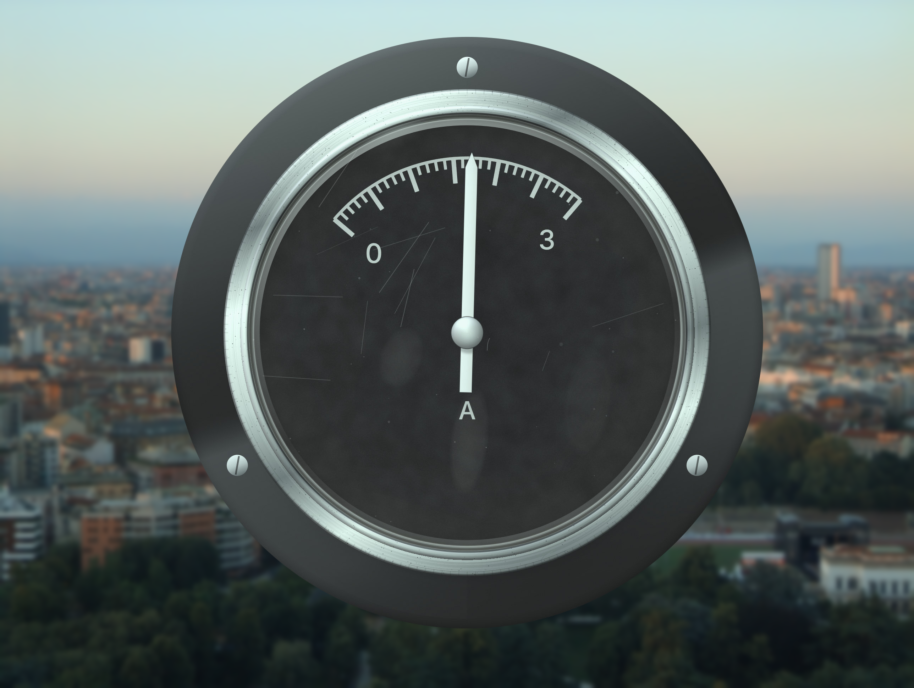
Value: 1.7 A
